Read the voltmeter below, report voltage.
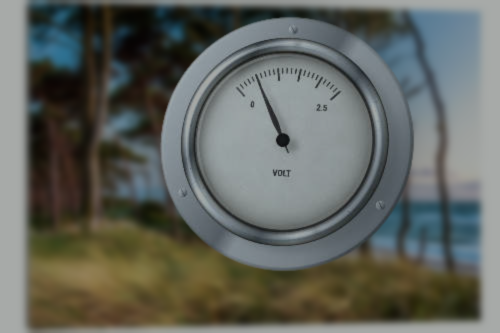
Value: 0.5 V
